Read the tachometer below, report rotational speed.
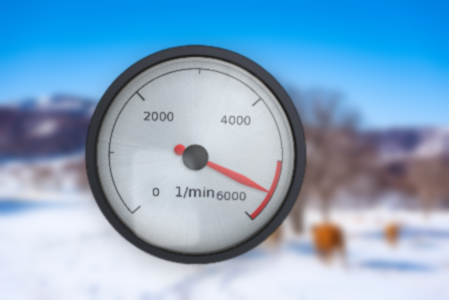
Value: 5500 rpm
